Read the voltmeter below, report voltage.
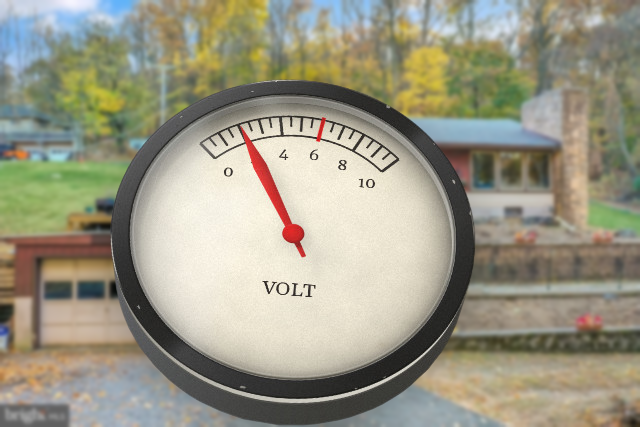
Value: 2 V
